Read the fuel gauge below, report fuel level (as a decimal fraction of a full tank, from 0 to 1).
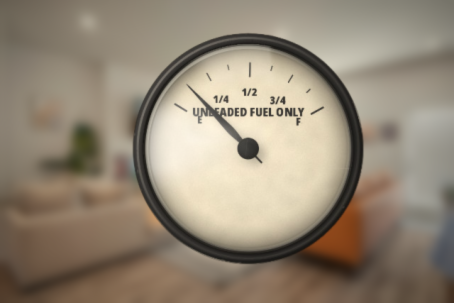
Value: 0.125
